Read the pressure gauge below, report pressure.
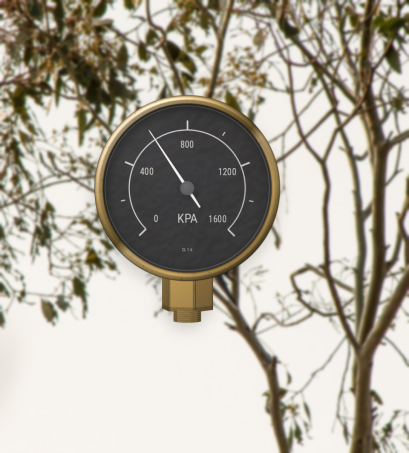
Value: 600 kPa
